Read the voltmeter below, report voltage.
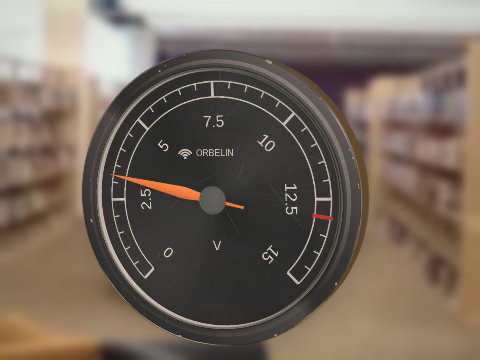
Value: 3.25 V
